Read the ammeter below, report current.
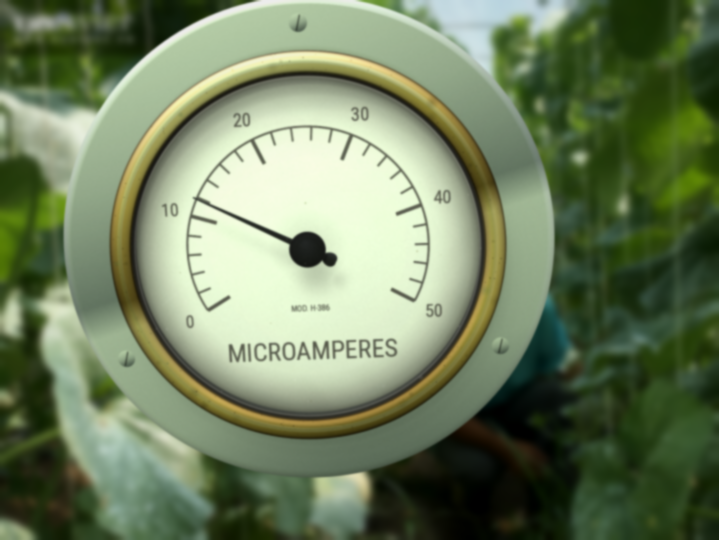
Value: 12 µA
